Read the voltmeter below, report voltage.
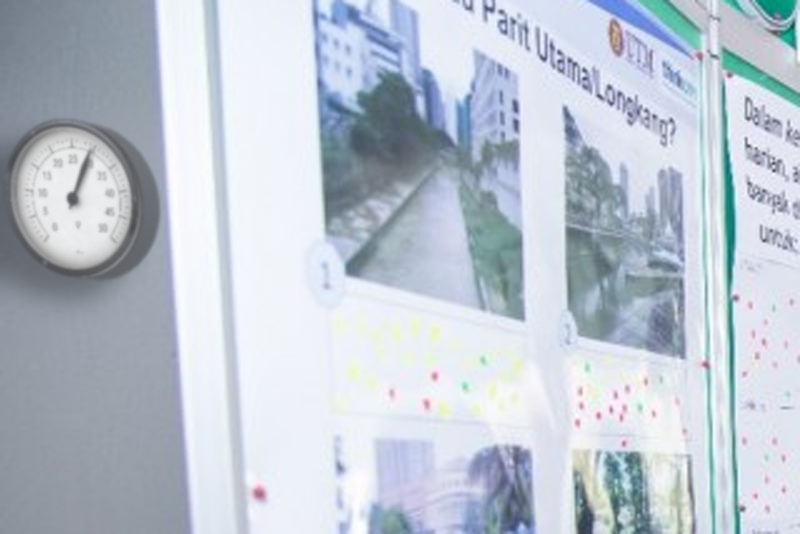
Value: 30 V
